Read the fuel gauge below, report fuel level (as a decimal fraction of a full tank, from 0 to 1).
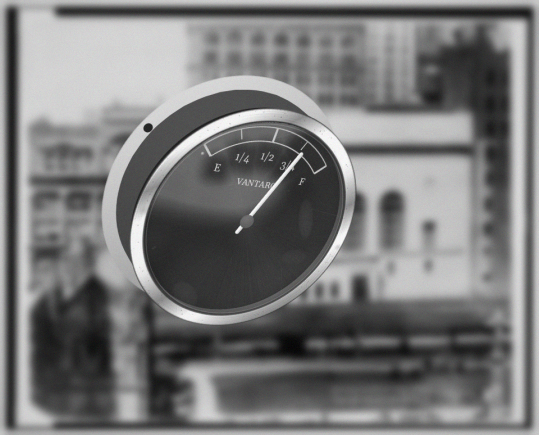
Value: 0.75
